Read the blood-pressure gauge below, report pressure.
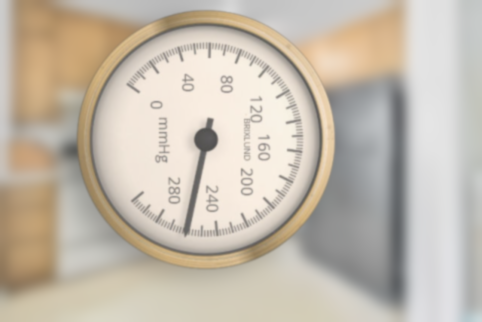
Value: 260 mmHg
